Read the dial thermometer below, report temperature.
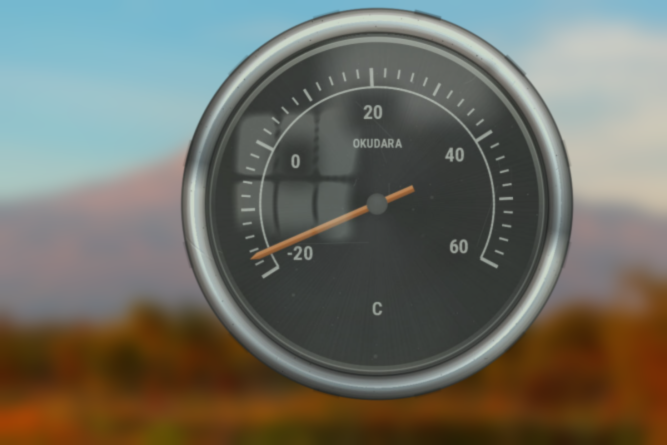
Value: -17 °C
